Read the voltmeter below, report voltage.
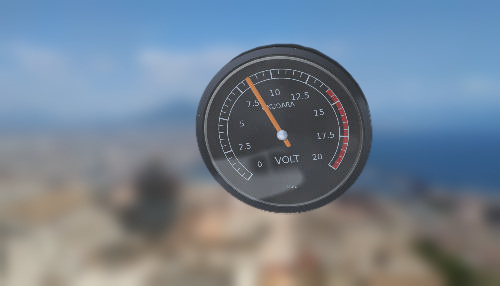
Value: 8.5 V
